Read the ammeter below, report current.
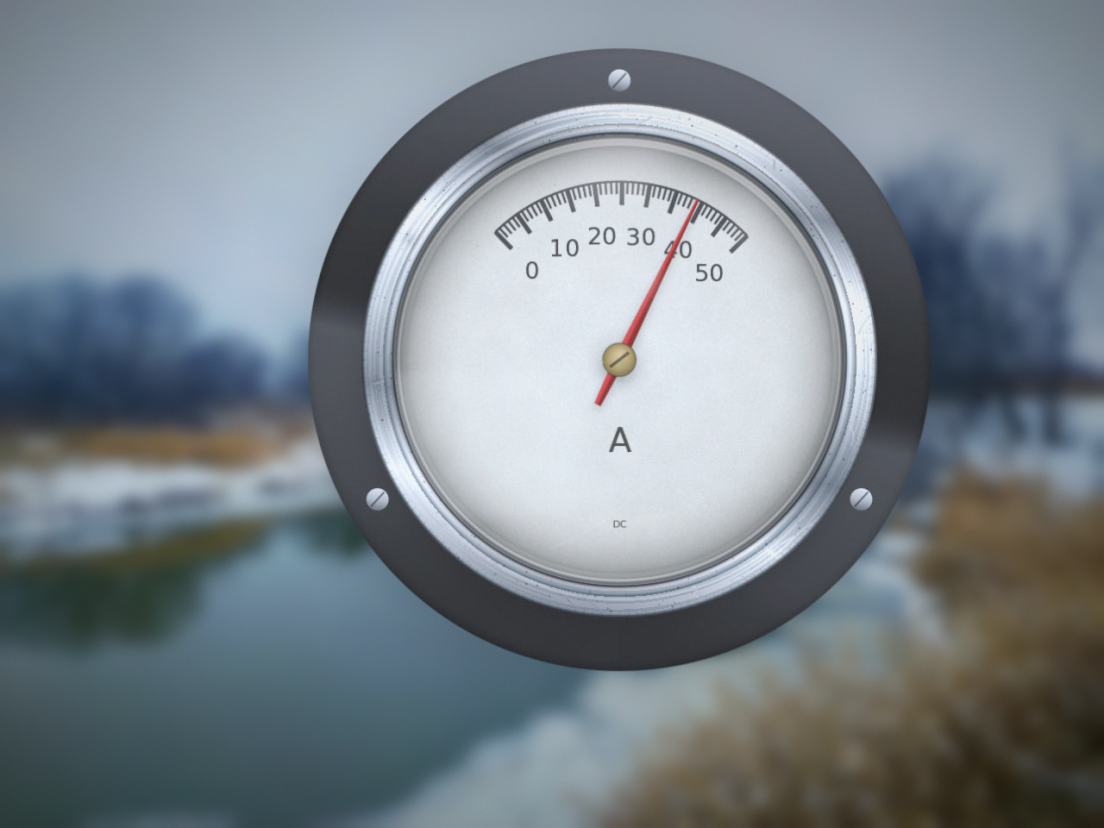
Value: 39 A
